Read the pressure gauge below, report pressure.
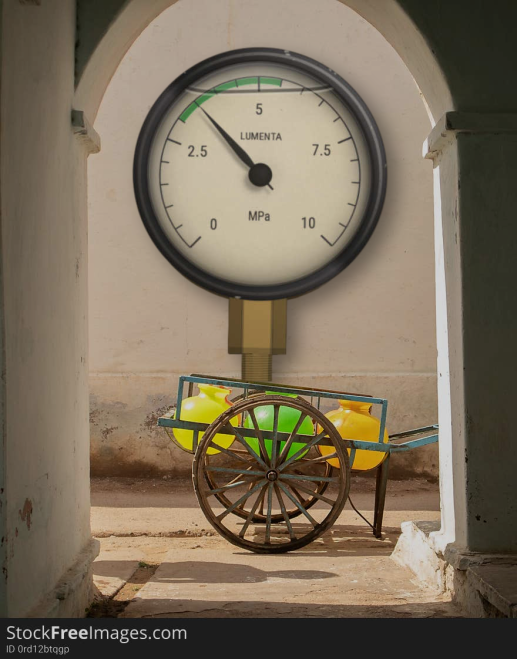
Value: 3.5 MPa
